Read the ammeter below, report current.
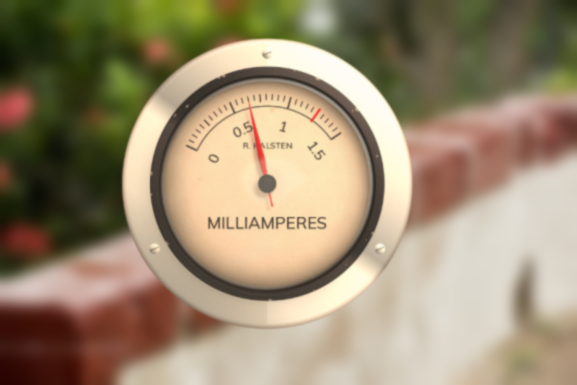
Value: 0.65 mA
